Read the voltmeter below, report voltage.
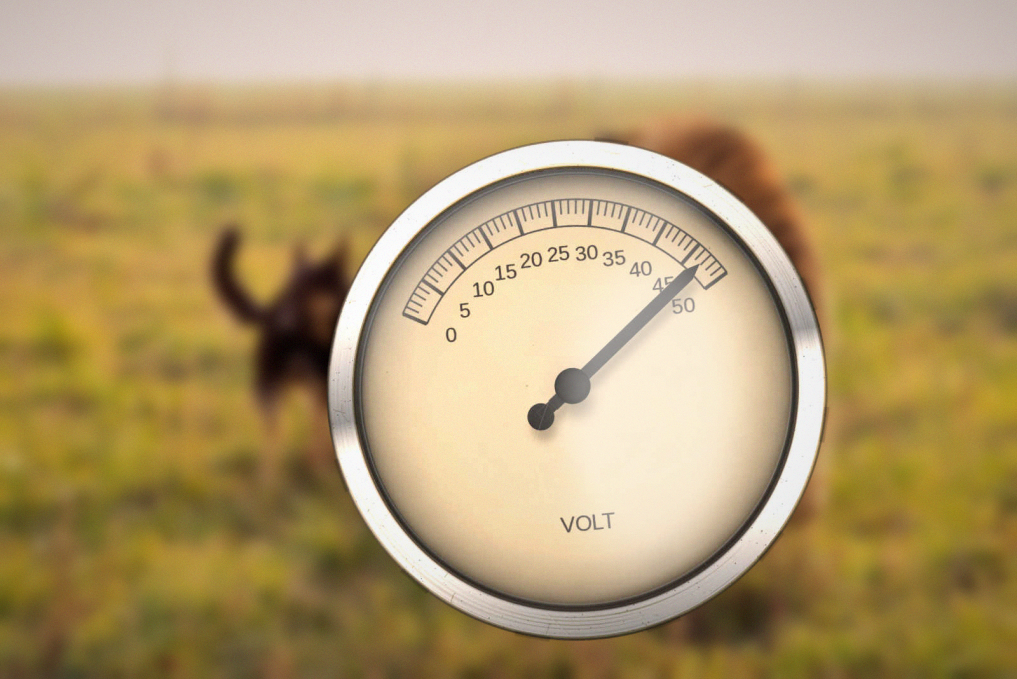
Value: 47 V
